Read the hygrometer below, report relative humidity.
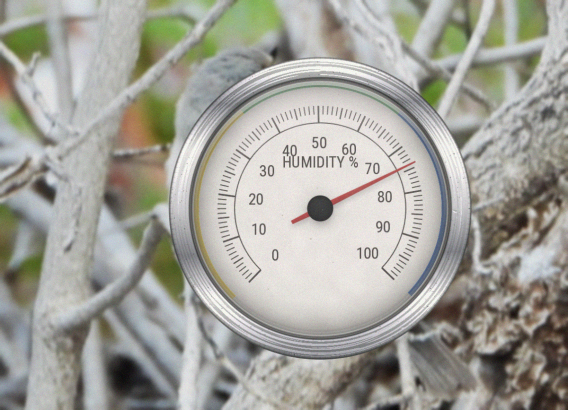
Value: 74 %
